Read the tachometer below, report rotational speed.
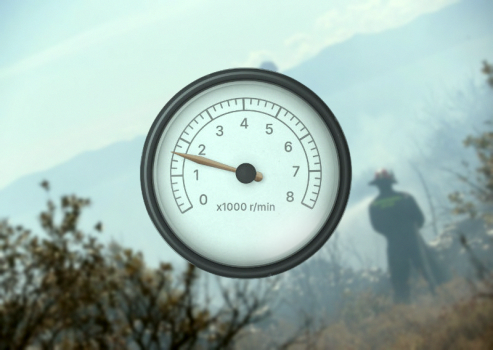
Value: 1600 rpm
